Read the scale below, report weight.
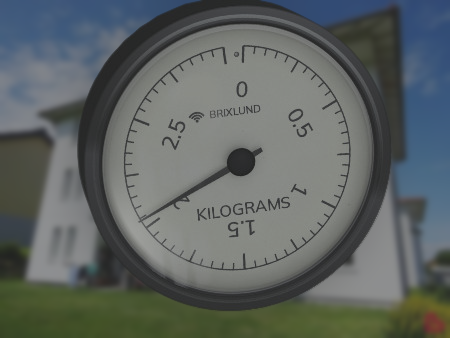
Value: 2.05 kg
